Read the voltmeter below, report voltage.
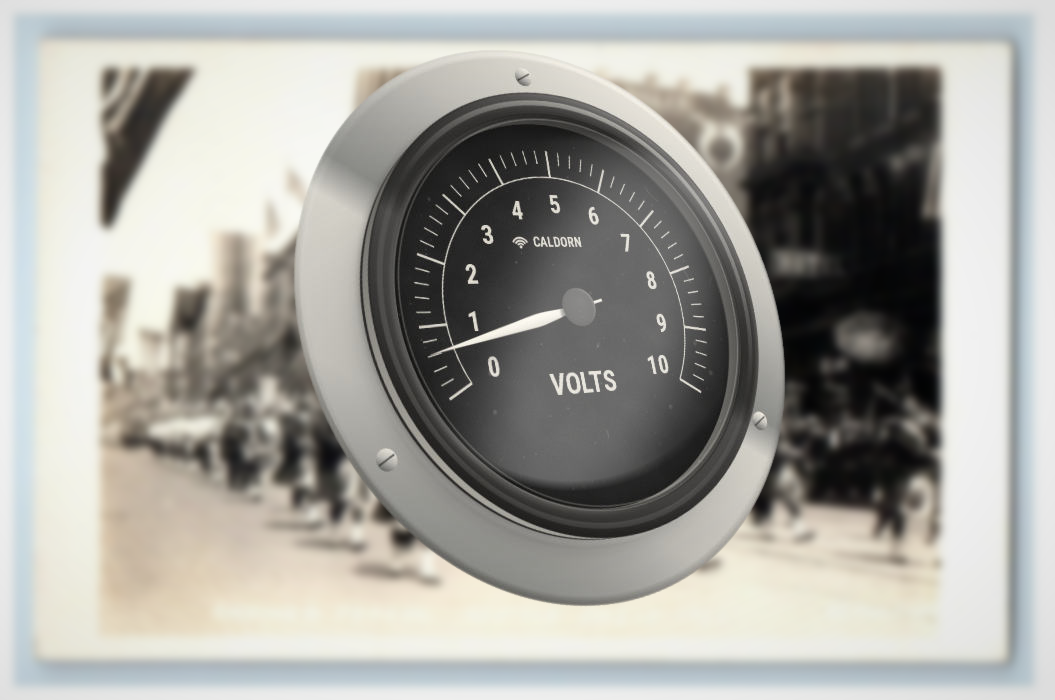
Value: 0.6 V
